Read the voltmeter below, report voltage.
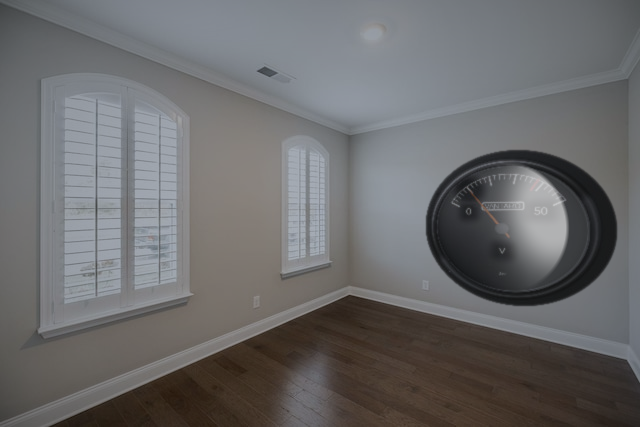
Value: 10 V
